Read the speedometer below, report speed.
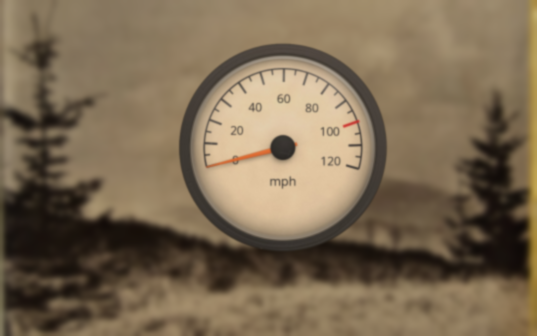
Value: 0 mph
